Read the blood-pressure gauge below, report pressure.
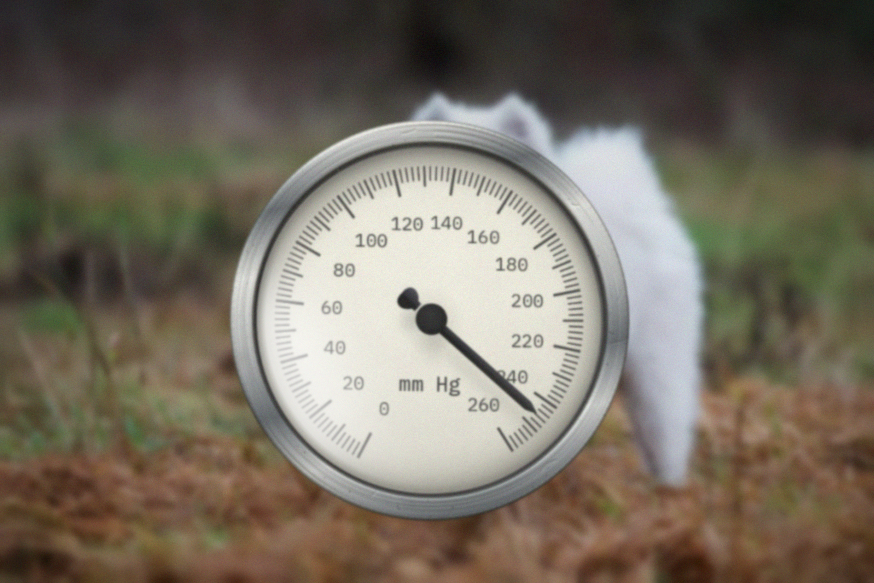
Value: 246 mmHg
